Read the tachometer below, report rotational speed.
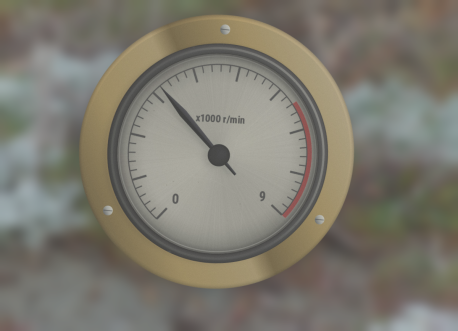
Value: 3200 rpm
